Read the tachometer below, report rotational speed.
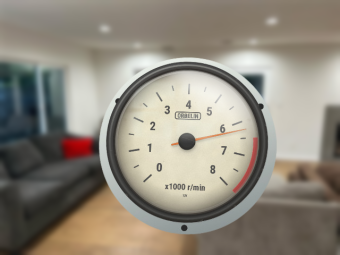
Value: 6250 rpm
